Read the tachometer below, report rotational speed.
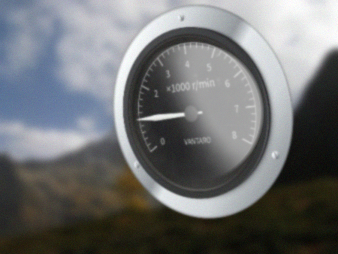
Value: 1000 rpm
